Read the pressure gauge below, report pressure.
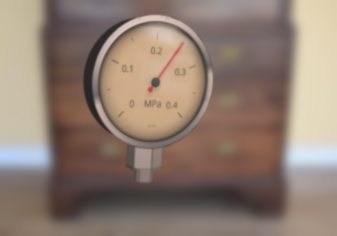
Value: 0.25 MPa
